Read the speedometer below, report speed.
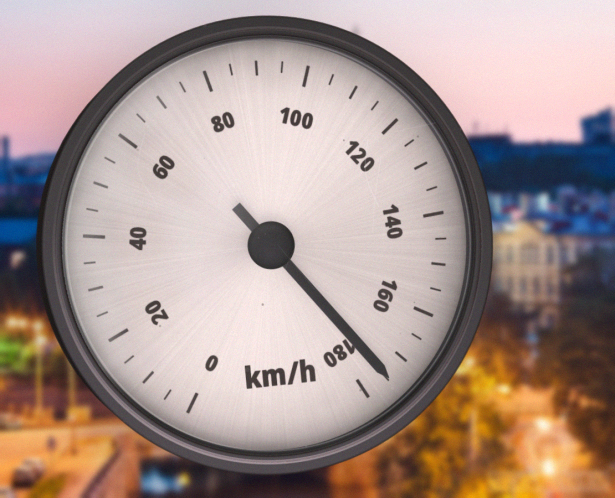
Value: 175 km/h
